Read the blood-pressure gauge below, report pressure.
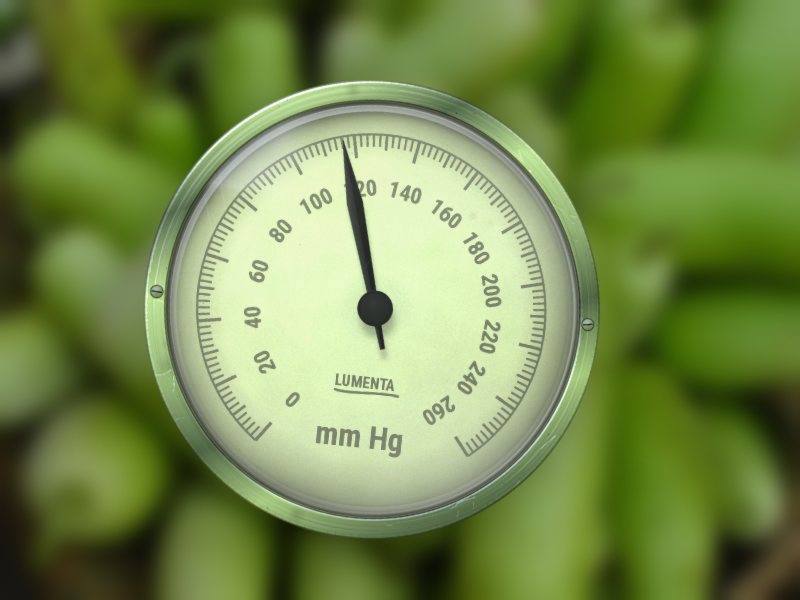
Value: 116 mmHg
